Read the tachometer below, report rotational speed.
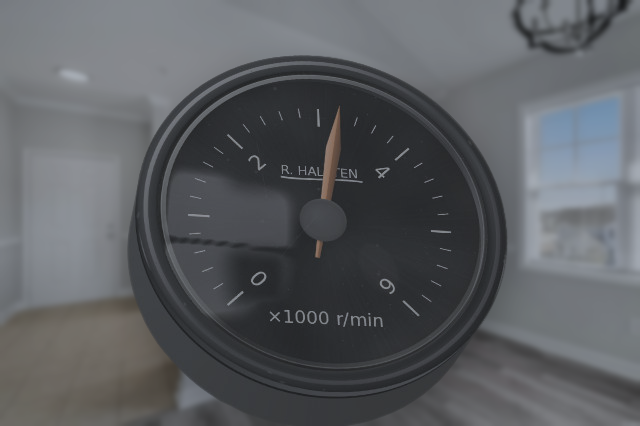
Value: 3200 rpm
